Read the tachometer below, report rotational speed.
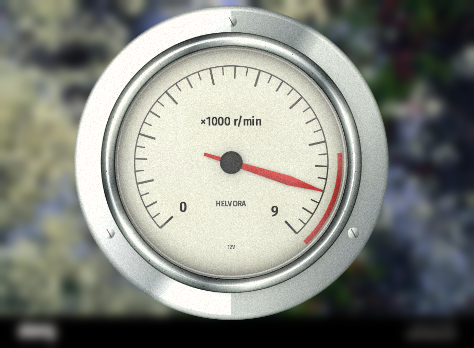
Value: 8000 rpm
